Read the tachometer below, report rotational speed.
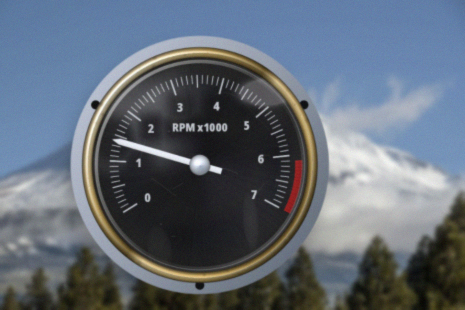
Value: 1400 rpm
